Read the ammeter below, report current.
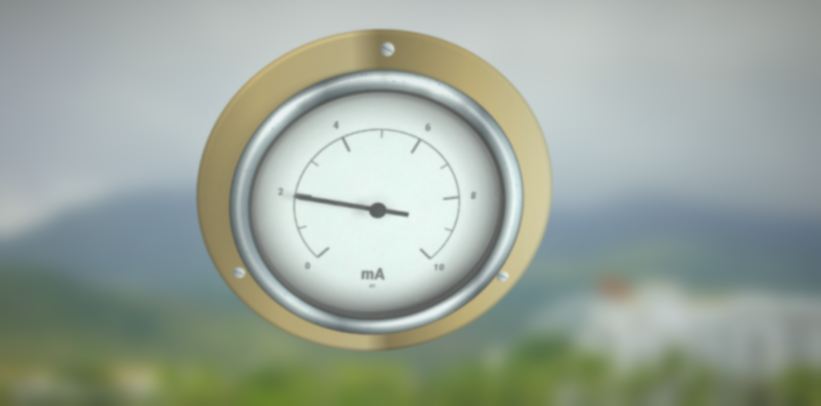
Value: 2 mA
